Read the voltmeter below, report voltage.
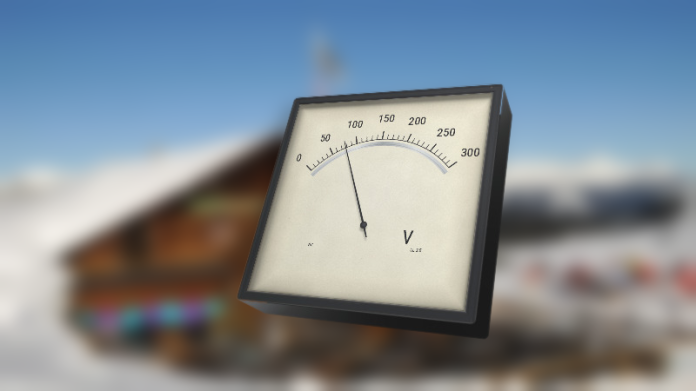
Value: 80 V
